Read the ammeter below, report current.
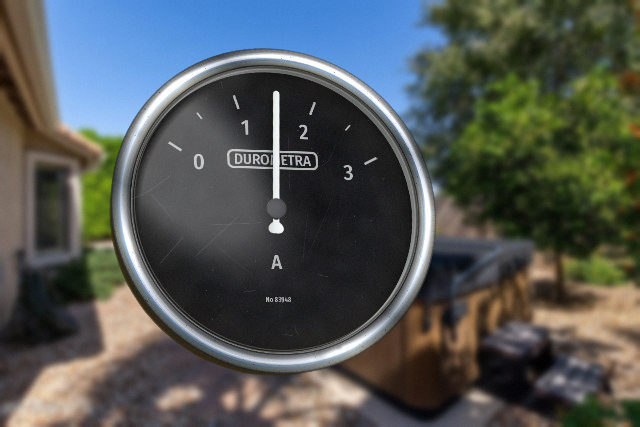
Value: 1.5 A
